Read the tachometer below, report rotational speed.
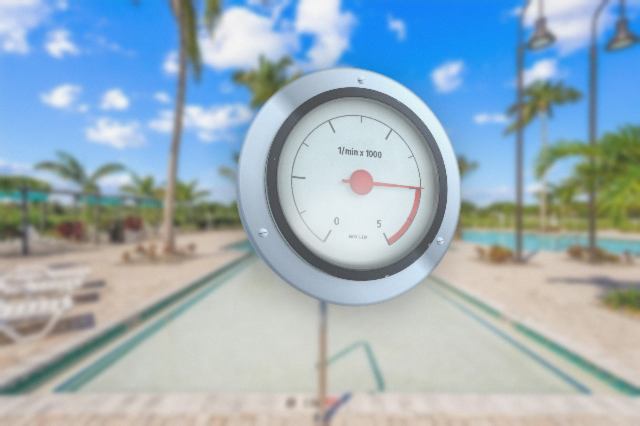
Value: 4000 rpm
